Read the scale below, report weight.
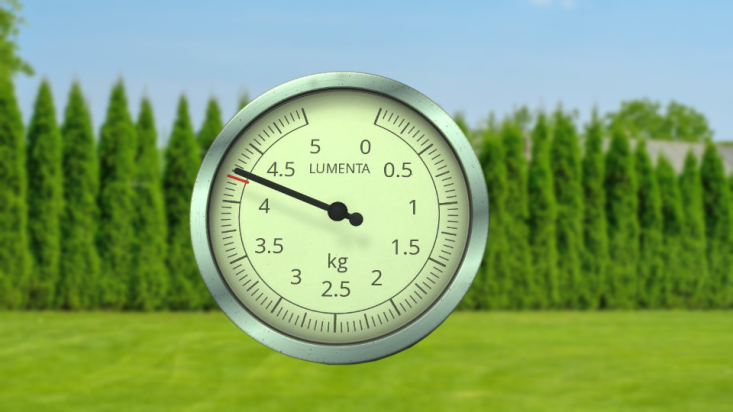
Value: 4.25 kg
